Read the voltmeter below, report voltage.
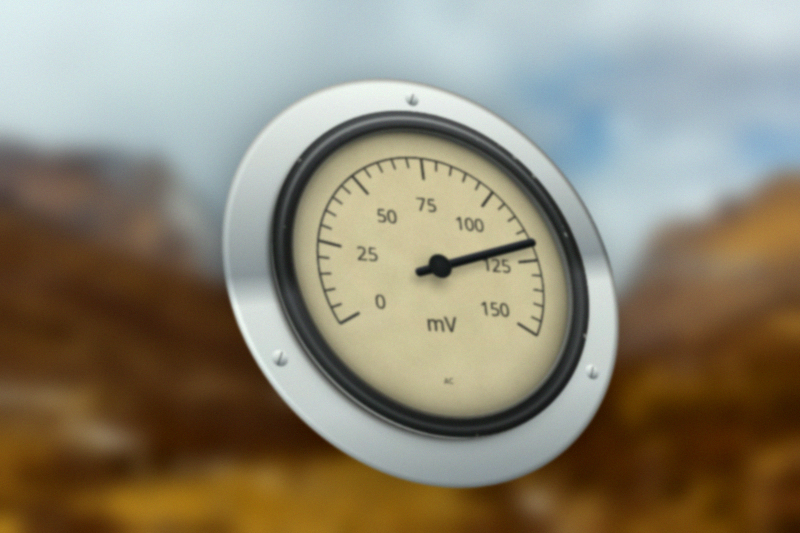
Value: 120 mV
